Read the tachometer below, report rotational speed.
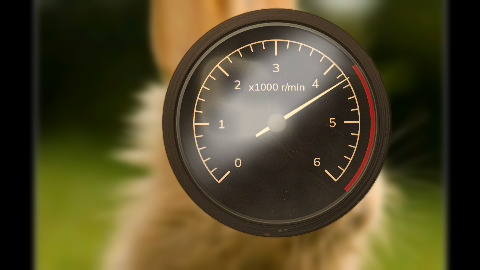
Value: 4300 rpm
